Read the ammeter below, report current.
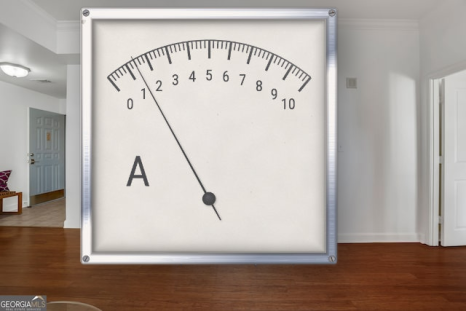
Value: 1.4 A
